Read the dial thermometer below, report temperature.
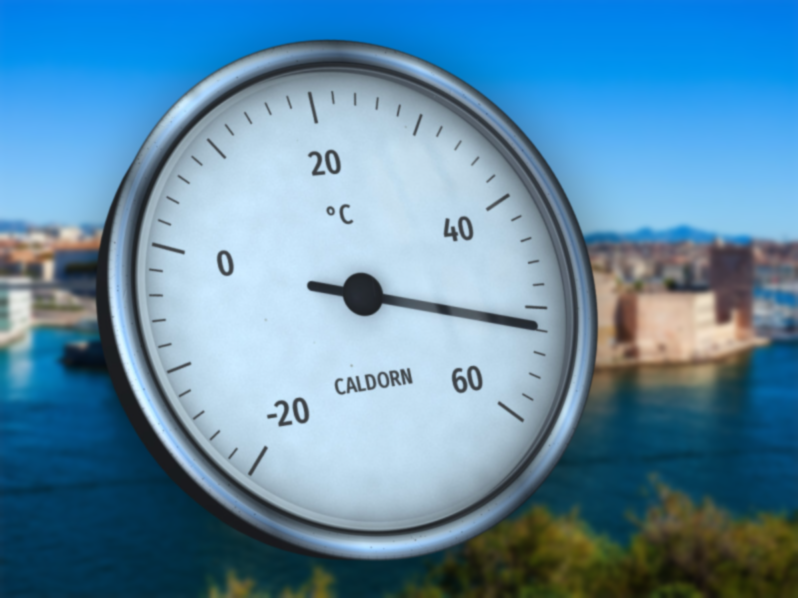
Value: 52 °C
